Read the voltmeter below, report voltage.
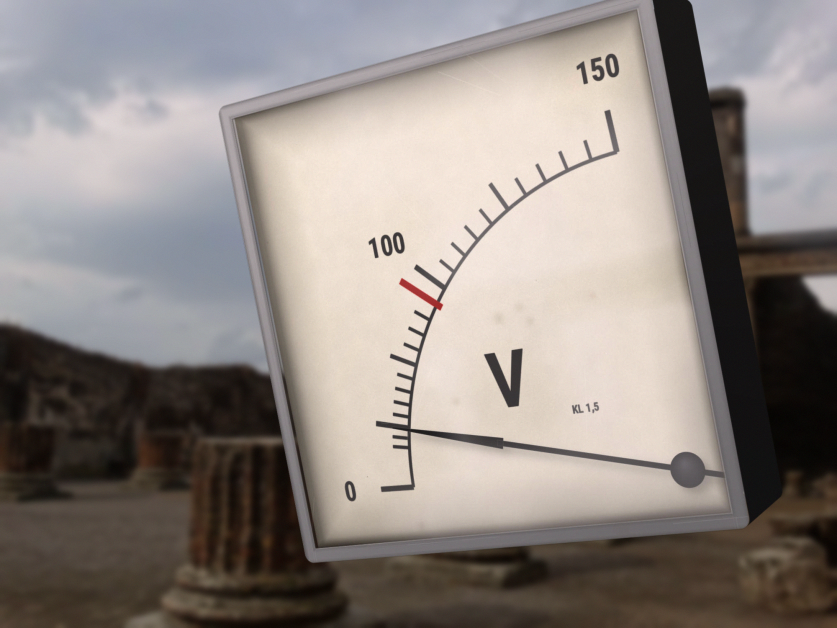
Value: 50 V
